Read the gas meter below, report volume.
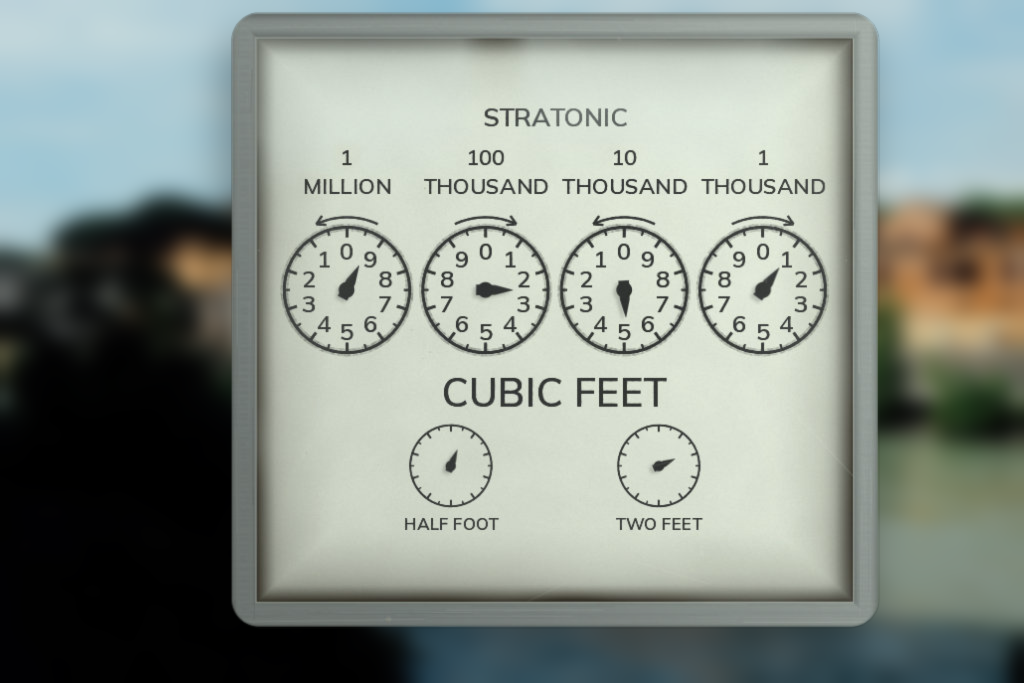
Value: 925100 ft³
